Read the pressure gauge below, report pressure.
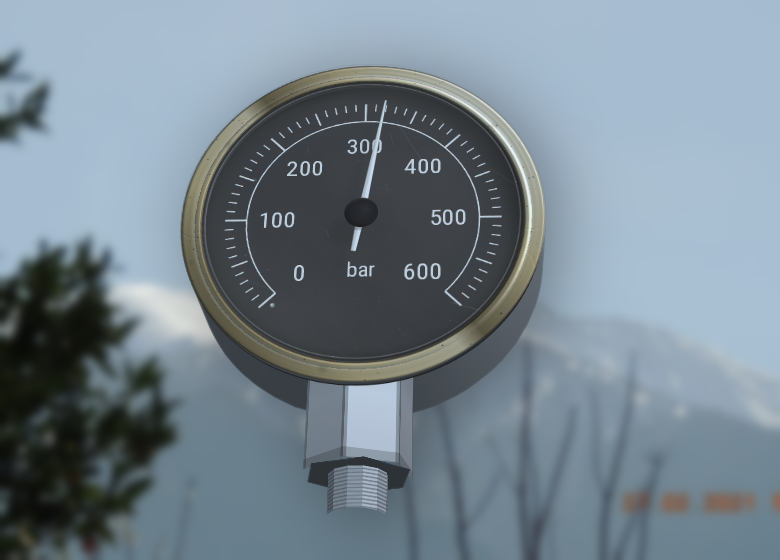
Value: 320 bar
